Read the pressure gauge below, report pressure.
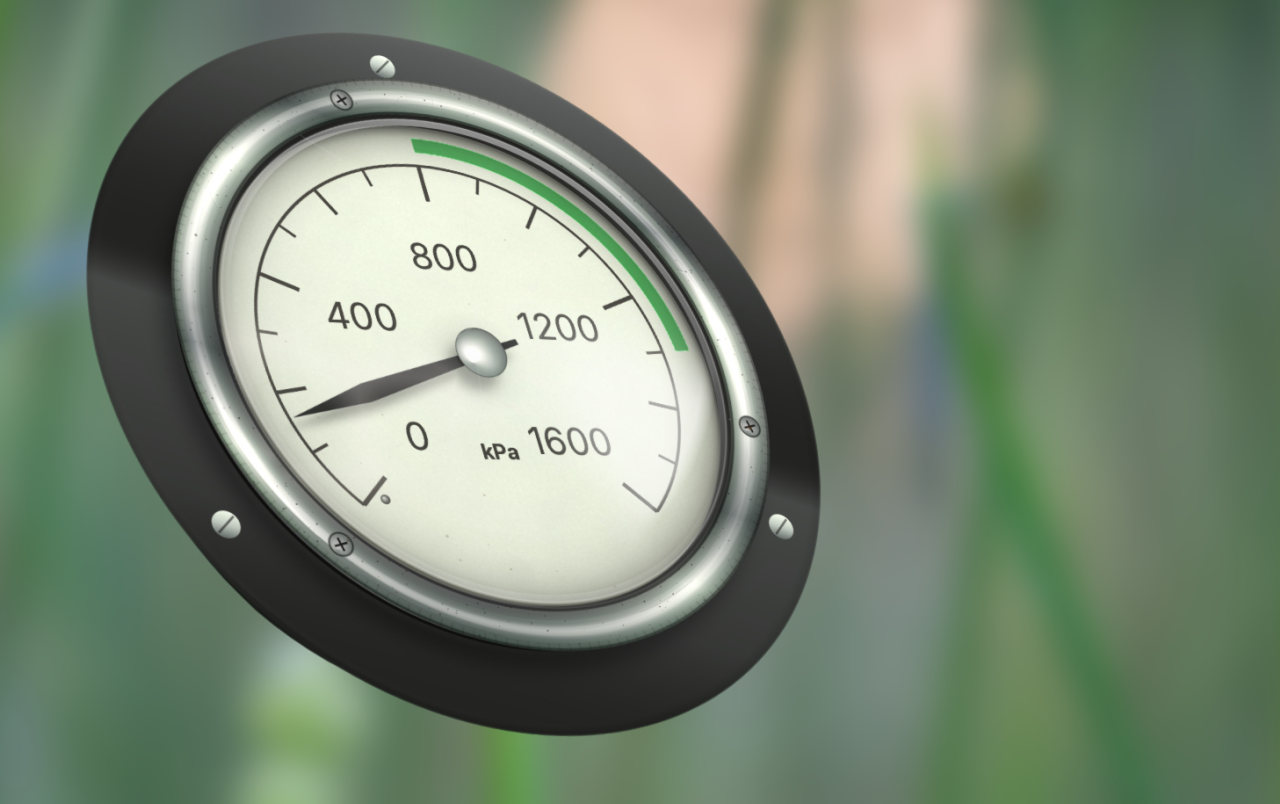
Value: 150 kPa
